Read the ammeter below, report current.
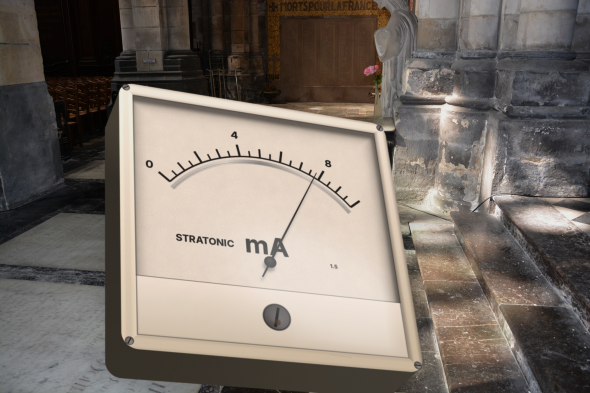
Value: 7.75 mA
